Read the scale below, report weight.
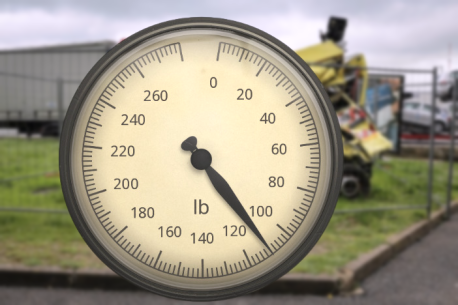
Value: 110 lb
